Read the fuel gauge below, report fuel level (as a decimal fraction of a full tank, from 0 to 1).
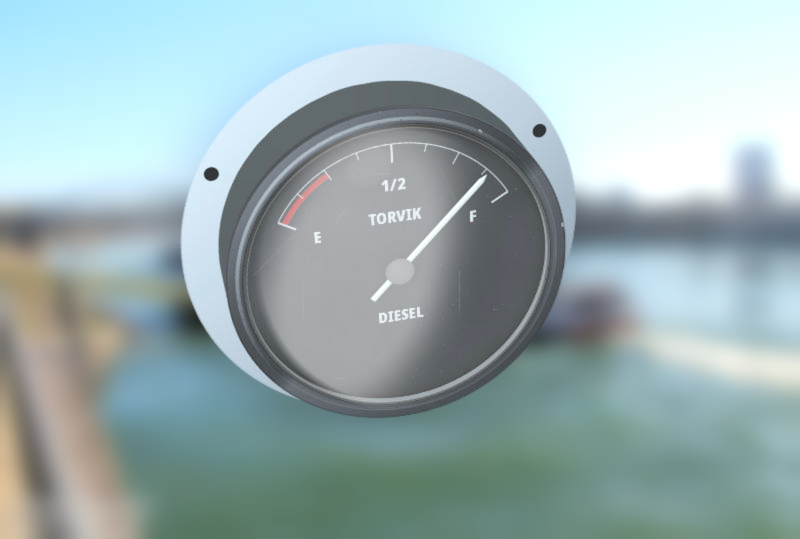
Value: 0.875
